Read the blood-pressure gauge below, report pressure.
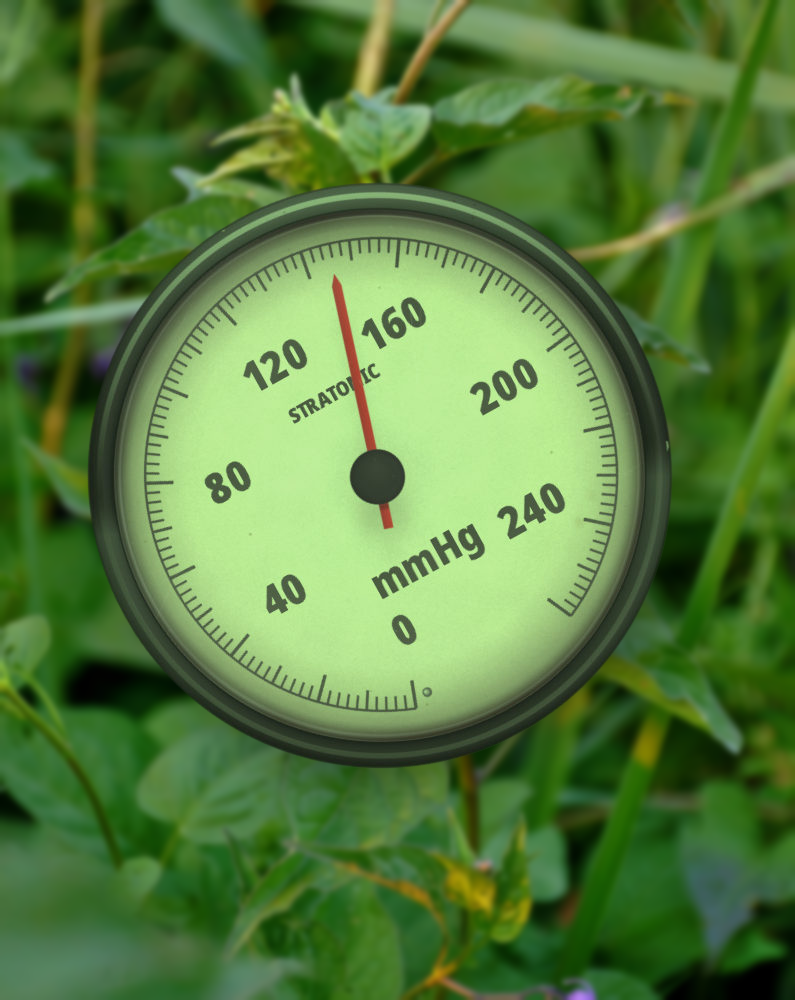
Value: 146 mmHg
